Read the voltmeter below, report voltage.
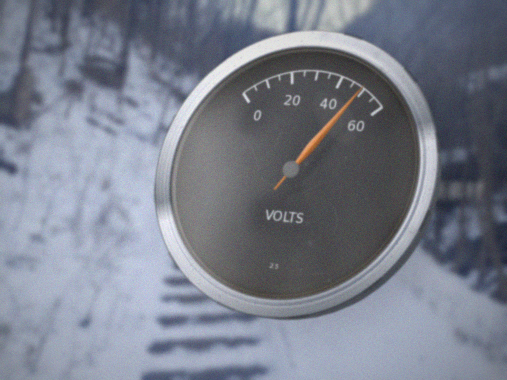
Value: 50 V
